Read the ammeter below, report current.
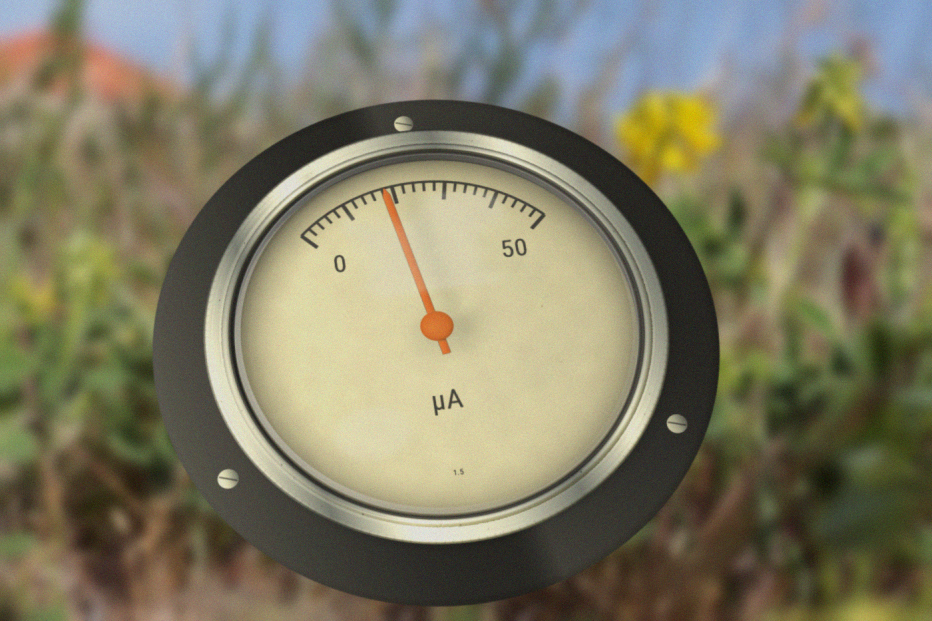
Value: 18 µA
